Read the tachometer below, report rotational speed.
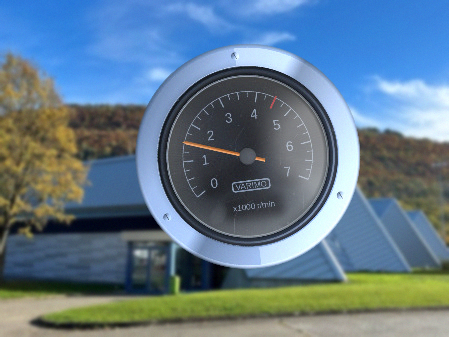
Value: 1500 rpm
